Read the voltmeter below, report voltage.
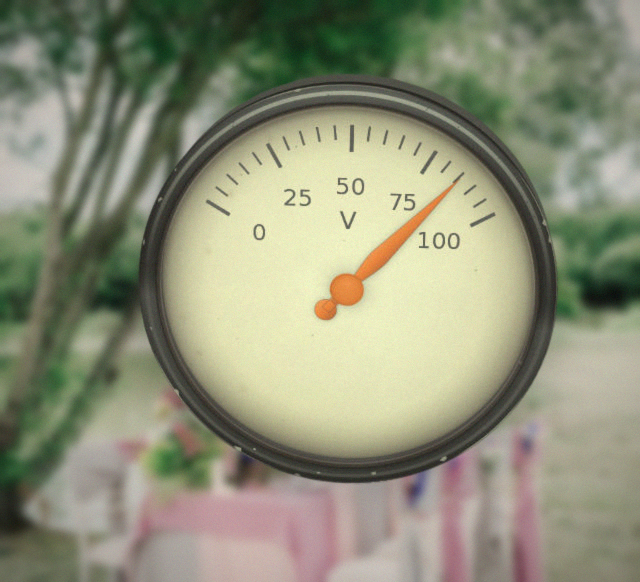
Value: 85 V
